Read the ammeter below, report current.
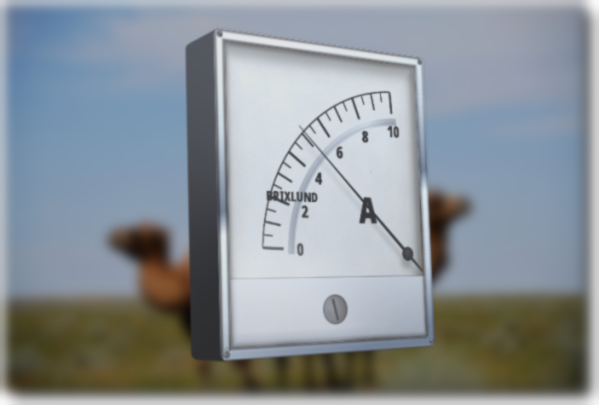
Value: 5 A
